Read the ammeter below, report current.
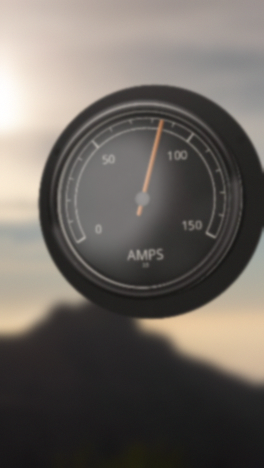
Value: 85 A
